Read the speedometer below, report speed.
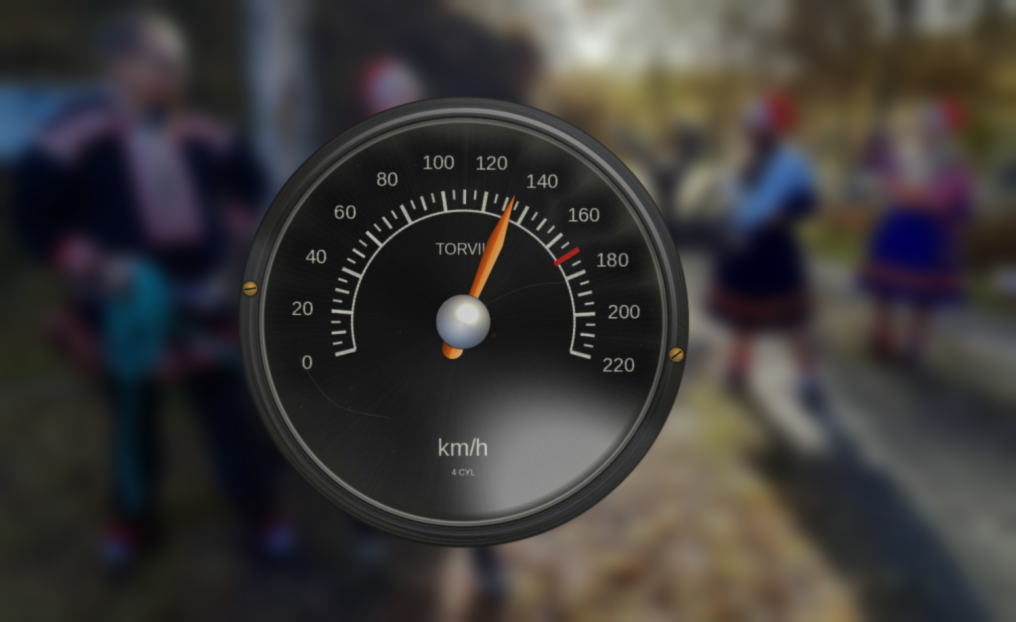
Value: 132.5 km/h
